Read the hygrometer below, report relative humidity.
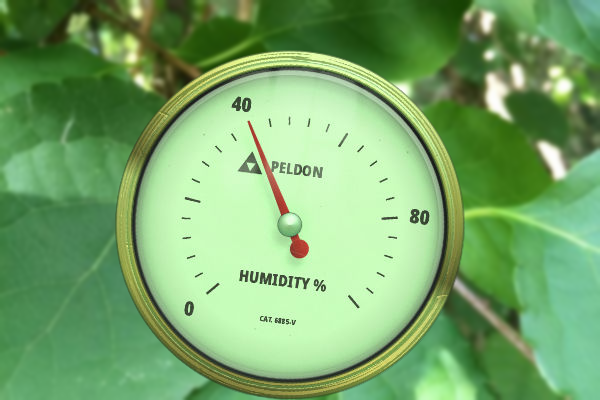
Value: 40 %
